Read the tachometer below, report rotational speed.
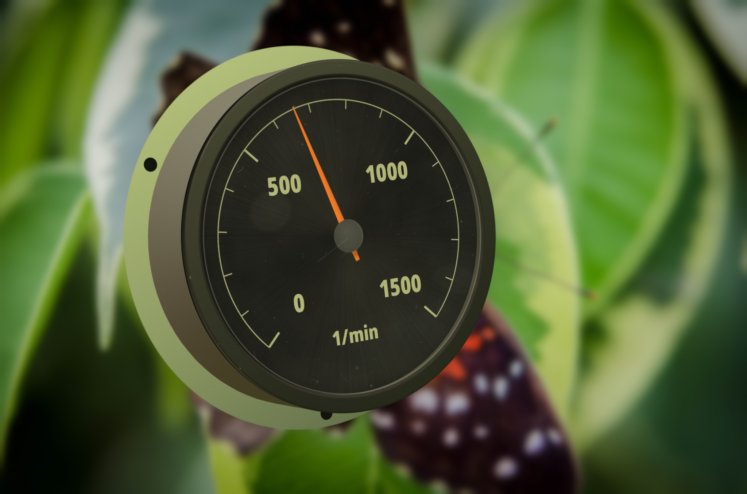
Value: 650 rpm
